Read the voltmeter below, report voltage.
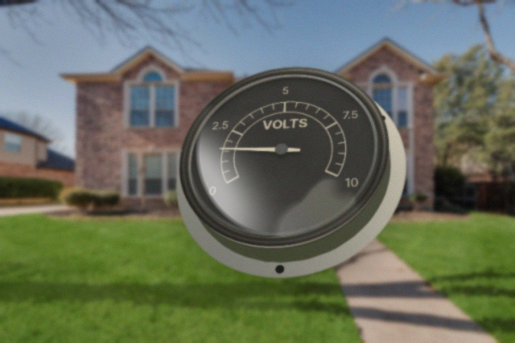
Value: 1.5 V
